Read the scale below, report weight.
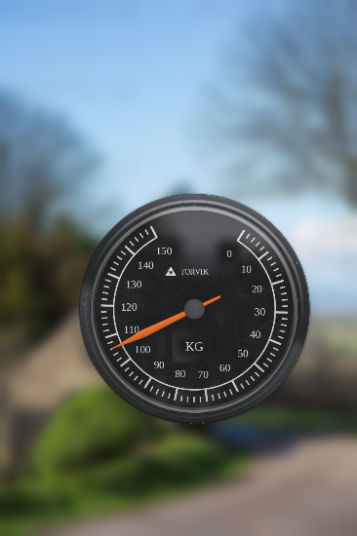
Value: 106 kg
